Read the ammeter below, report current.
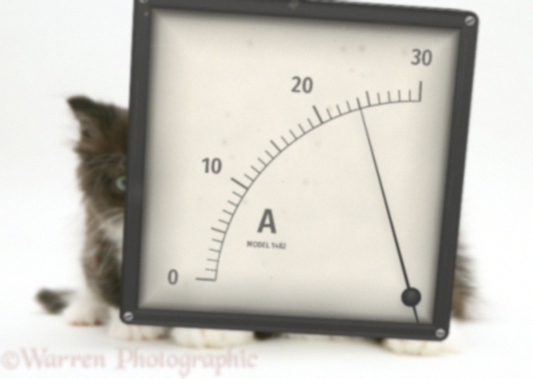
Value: 24 A
